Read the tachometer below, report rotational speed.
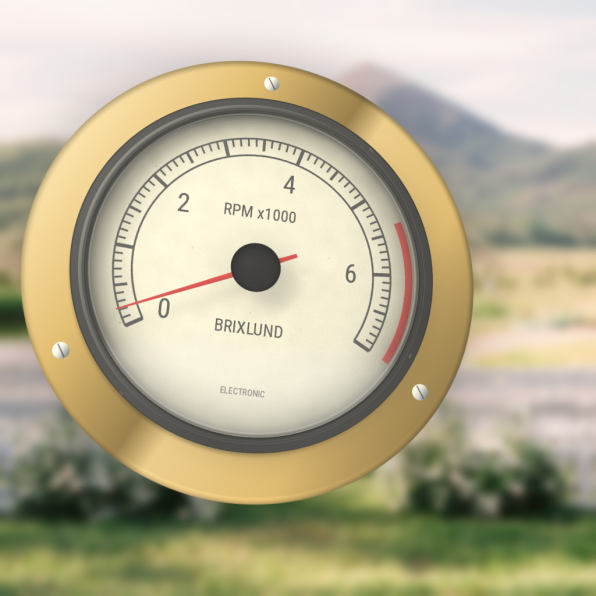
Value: 200 rpm
